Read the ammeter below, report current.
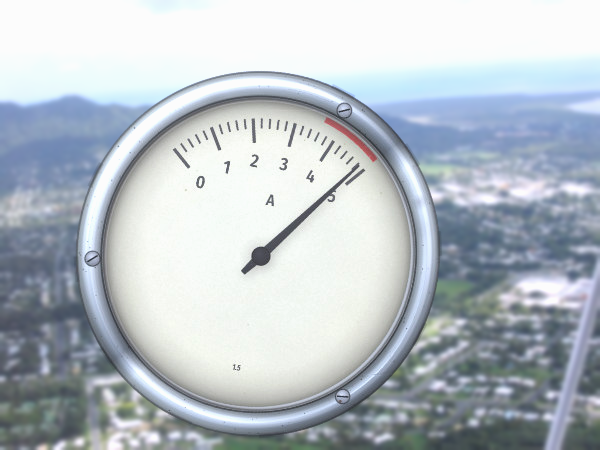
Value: 4.8 A
